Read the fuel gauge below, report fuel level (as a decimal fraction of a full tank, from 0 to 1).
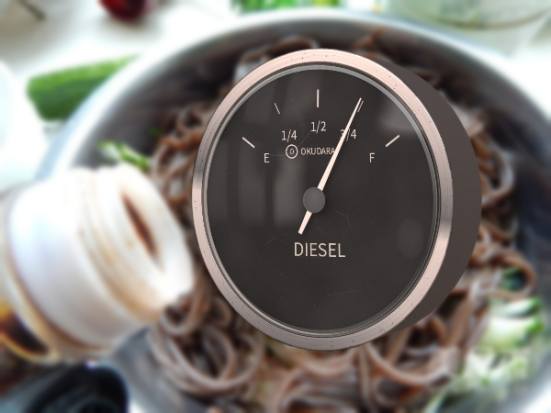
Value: 0.75
